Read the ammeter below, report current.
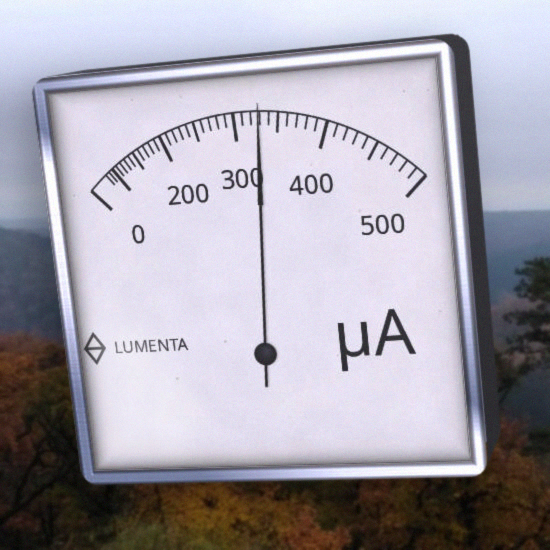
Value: 330 µA
